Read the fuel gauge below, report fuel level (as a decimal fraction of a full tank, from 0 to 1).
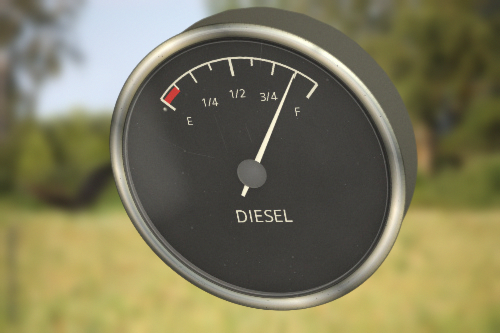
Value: 0.875
